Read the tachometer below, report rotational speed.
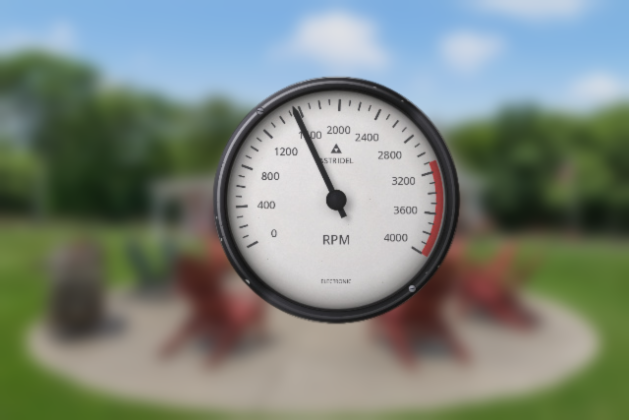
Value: 1550 rpm
